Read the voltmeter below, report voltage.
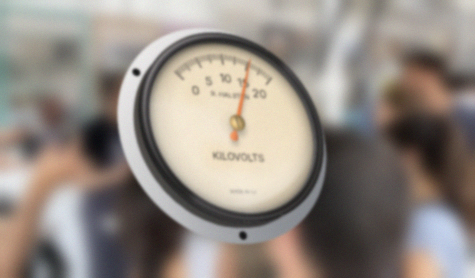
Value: 15 kV
